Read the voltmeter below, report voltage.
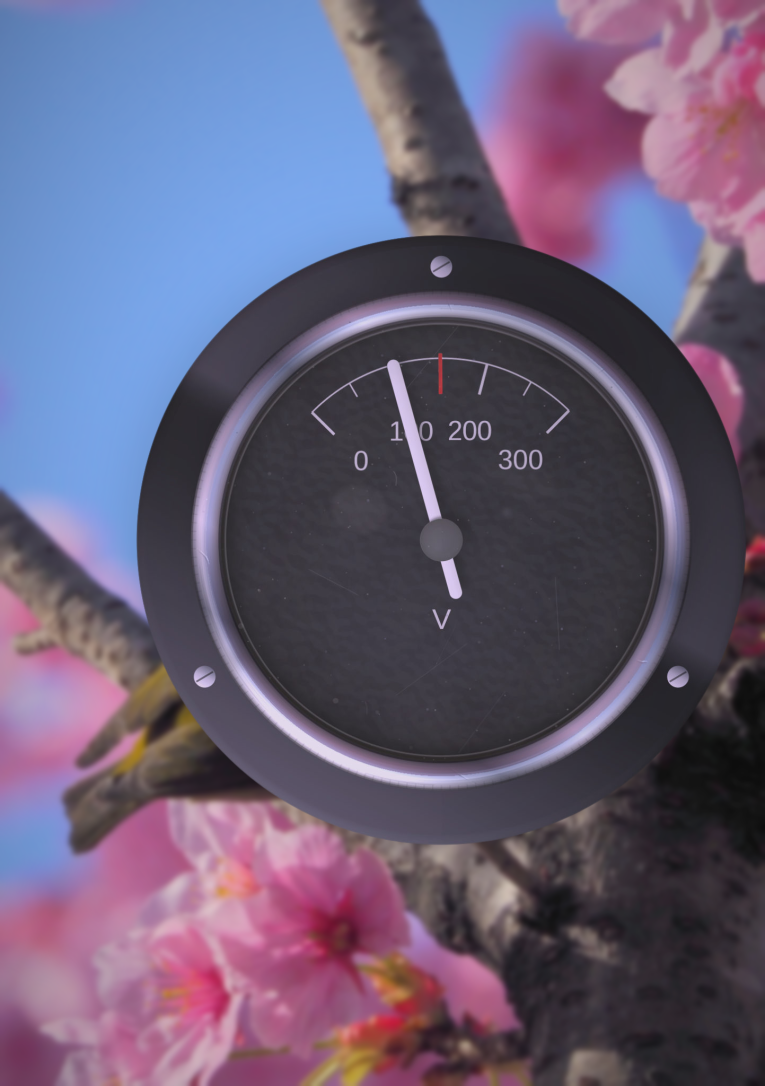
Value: 100 V
